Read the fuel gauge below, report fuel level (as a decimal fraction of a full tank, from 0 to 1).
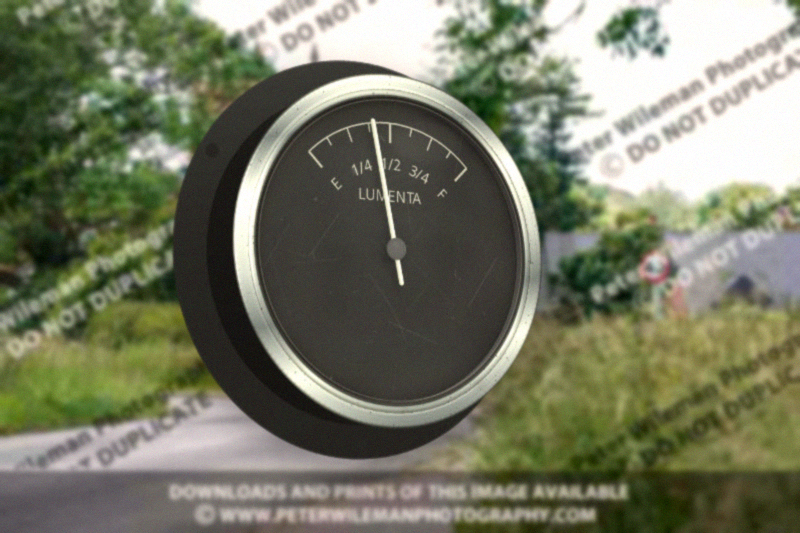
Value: 0.375
